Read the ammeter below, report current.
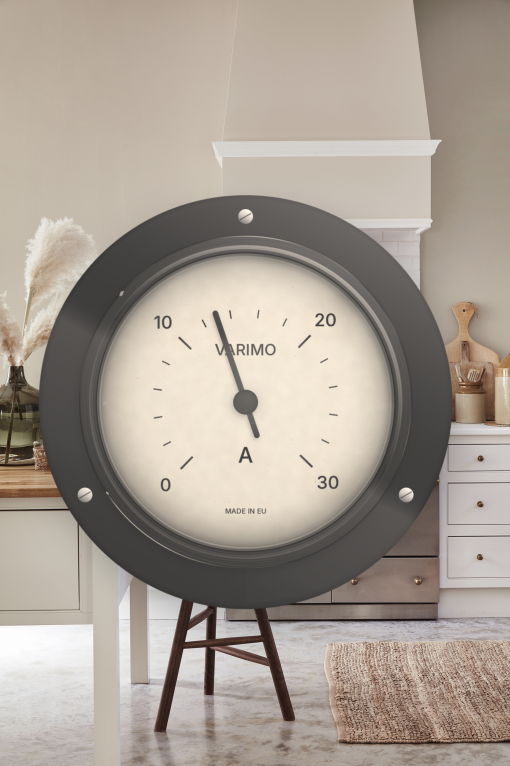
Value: 13 A
